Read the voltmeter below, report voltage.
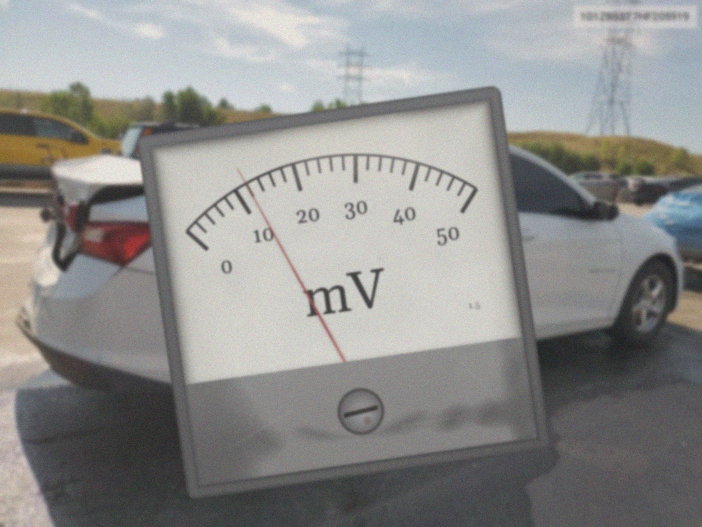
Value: 12 mV
